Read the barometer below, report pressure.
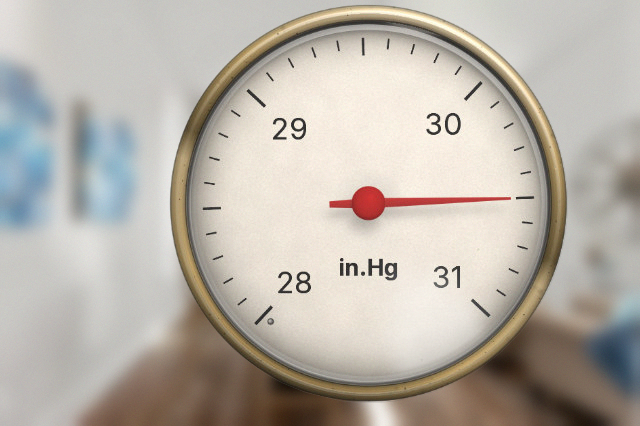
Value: 30.5 inHg
